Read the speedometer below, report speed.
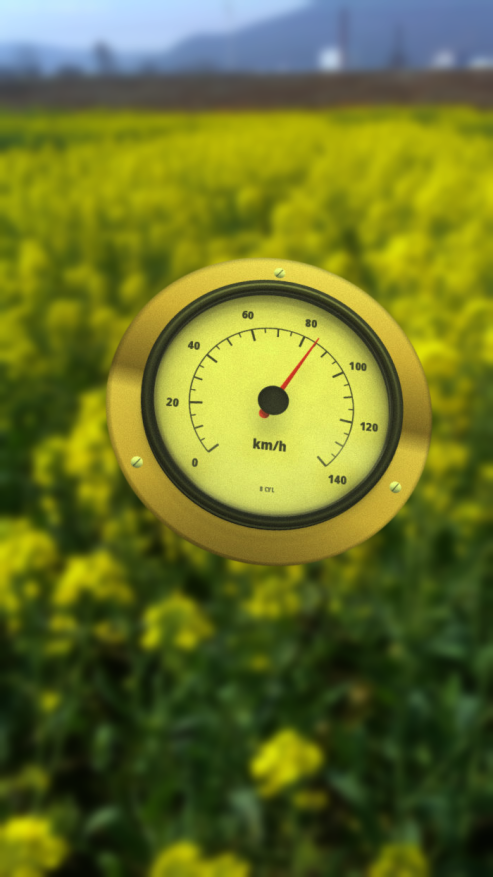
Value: 85 km/h
